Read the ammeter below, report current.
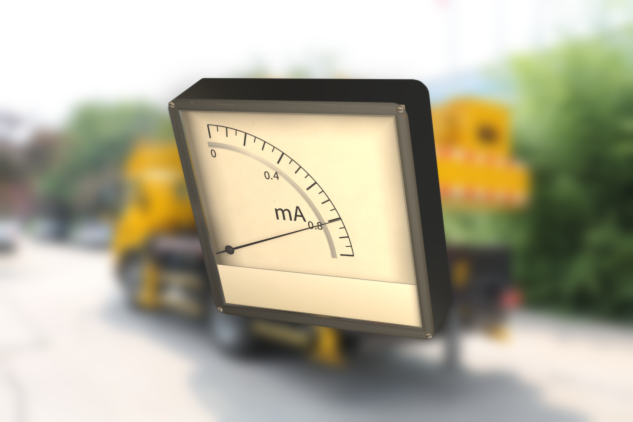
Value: 0.8 mA
